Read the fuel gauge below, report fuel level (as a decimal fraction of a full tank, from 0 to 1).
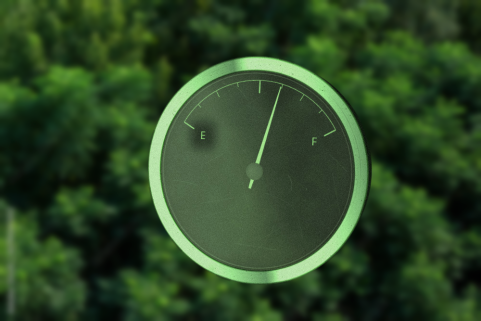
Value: 0.625
